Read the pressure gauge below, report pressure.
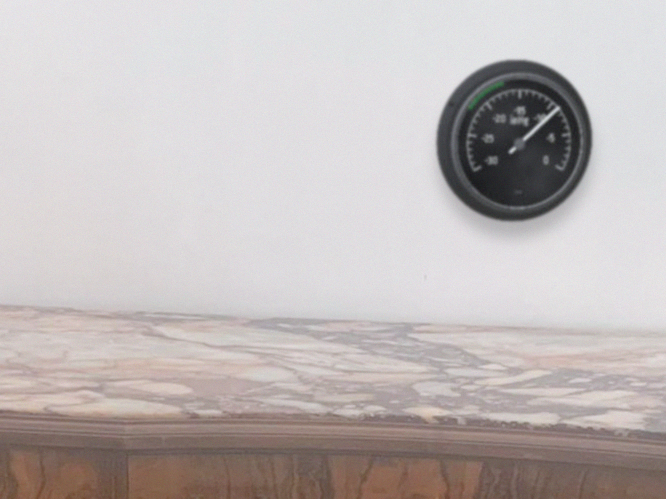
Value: -9 inHg
